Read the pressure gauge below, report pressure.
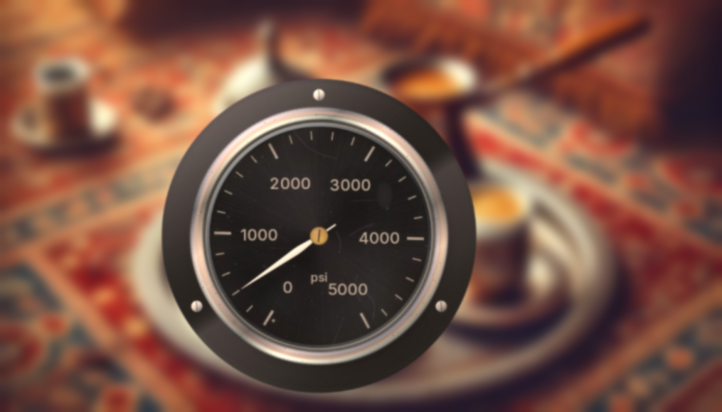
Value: 400 psi
